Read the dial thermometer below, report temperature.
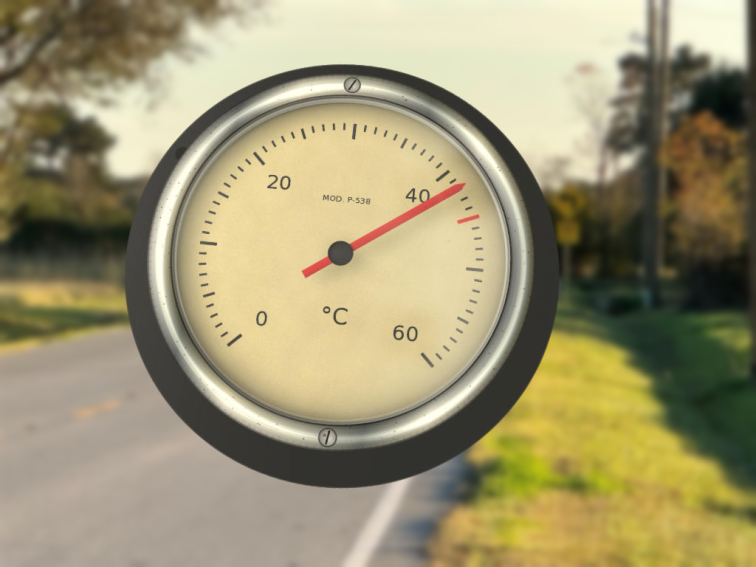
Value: 42 °C
